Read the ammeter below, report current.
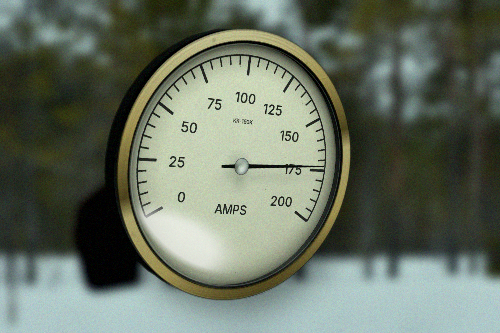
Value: 172.5 A
